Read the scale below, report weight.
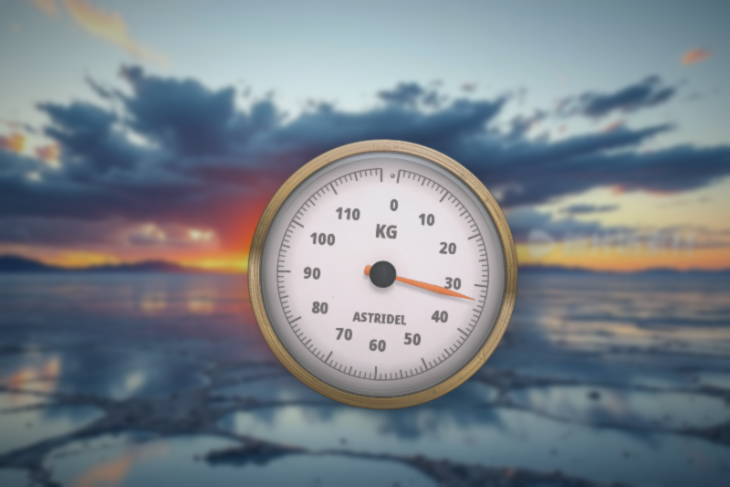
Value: 33 kg
